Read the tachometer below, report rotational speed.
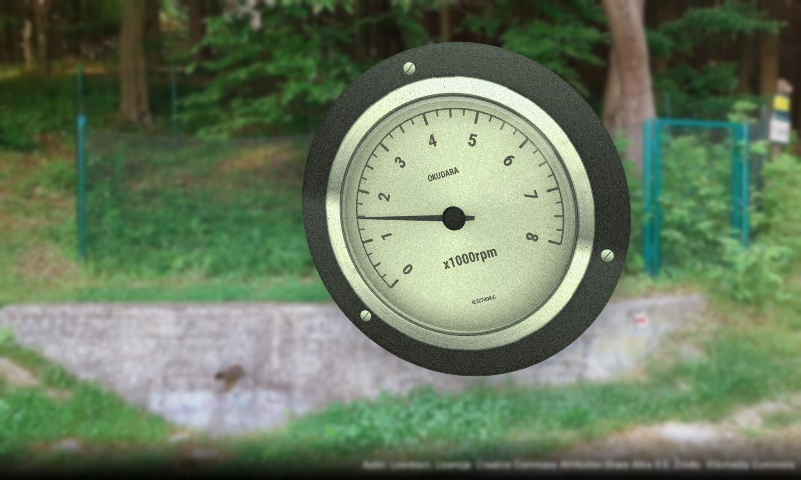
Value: 1500 rpm
